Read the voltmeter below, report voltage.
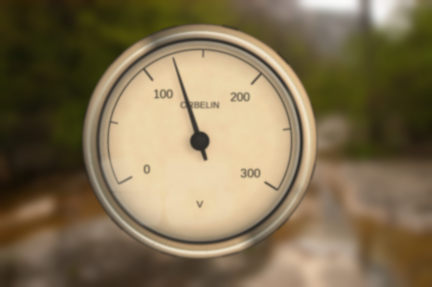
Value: 125 V
